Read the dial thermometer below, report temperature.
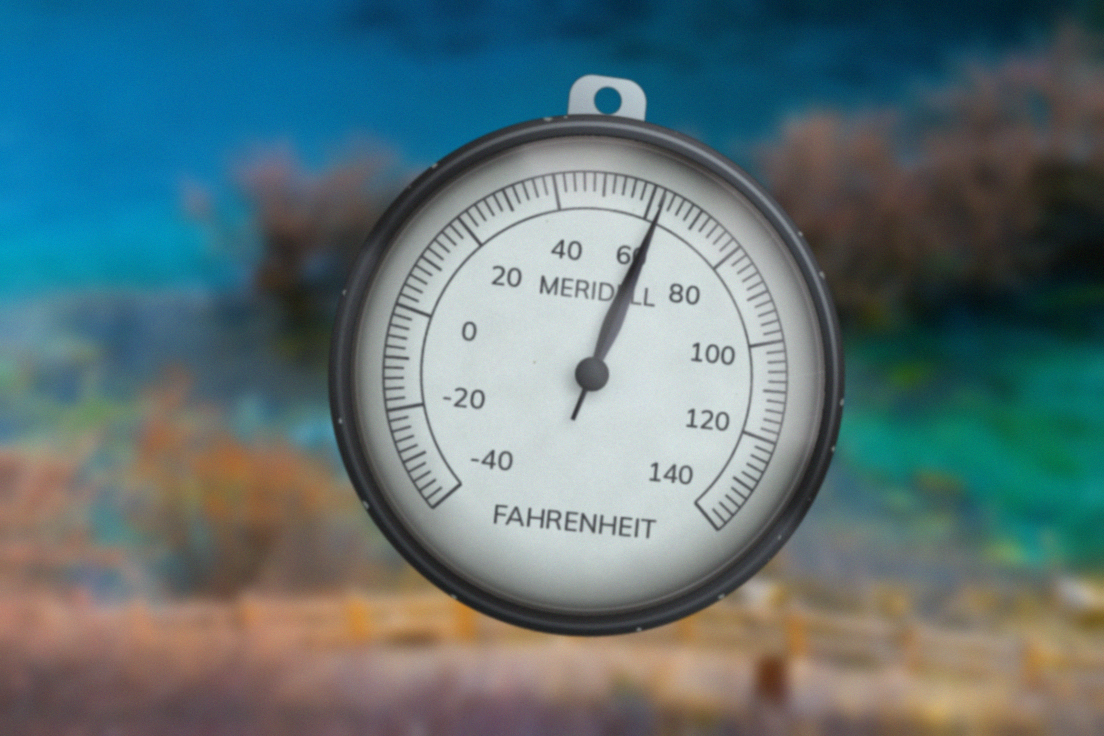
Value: 62 °F
